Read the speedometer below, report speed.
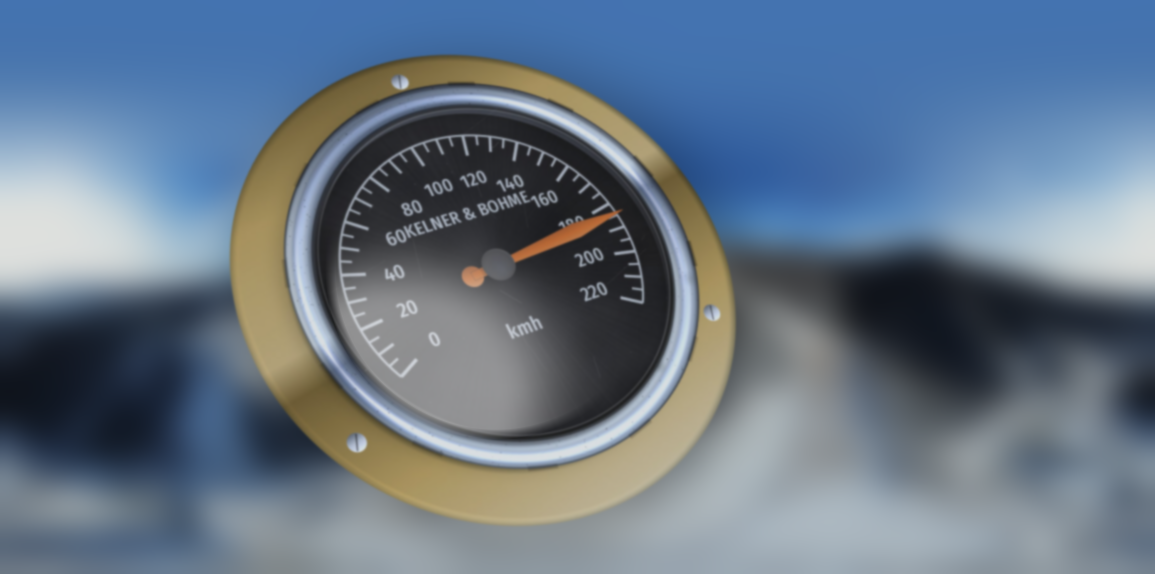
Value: 185 km/h
